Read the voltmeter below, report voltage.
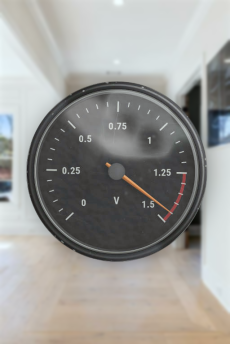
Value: 1.45 V
